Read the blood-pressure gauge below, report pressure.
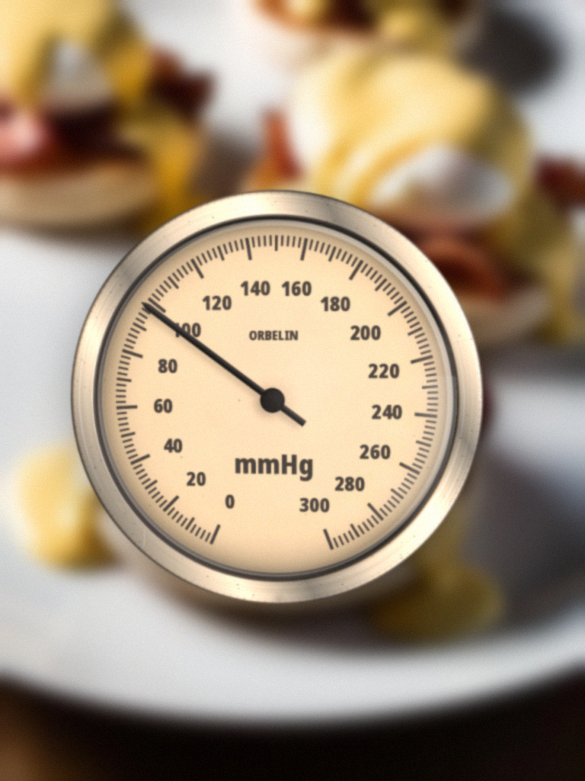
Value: 98 mmHg
